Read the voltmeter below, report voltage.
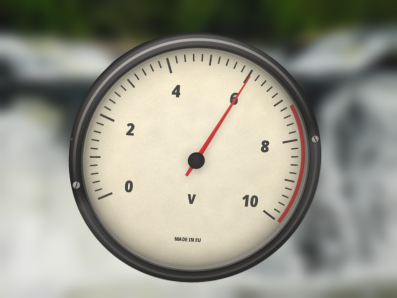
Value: 6 V
